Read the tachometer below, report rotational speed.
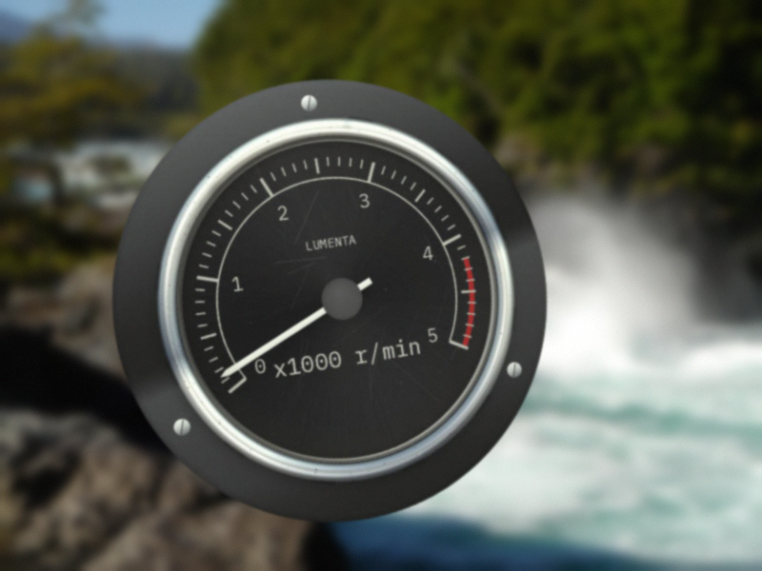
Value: 150 rpm
